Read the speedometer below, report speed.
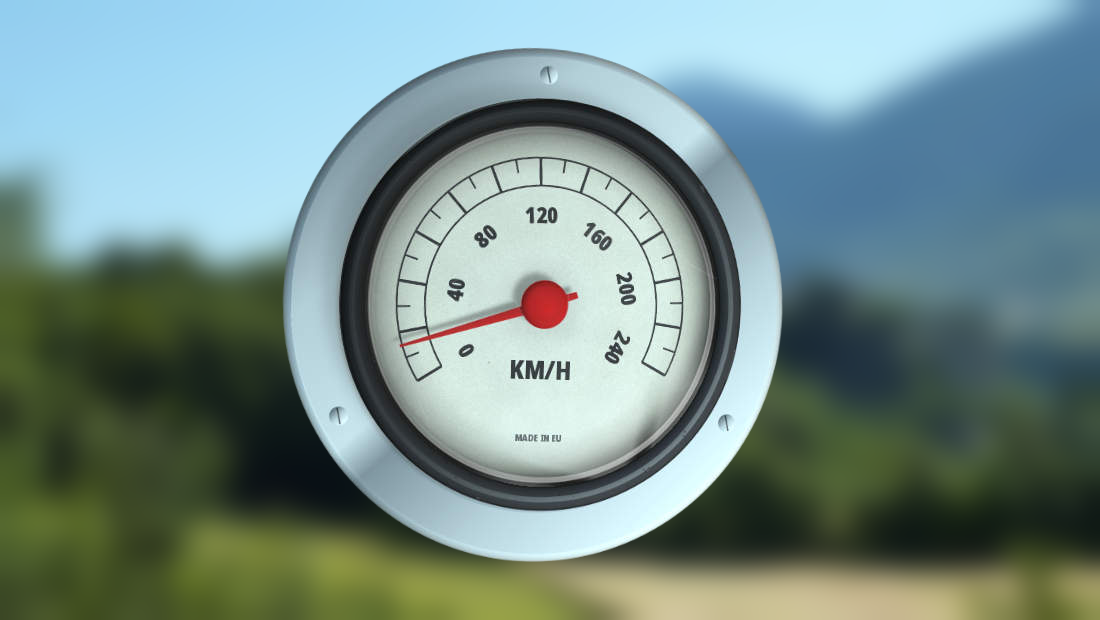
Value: 15 km/h
